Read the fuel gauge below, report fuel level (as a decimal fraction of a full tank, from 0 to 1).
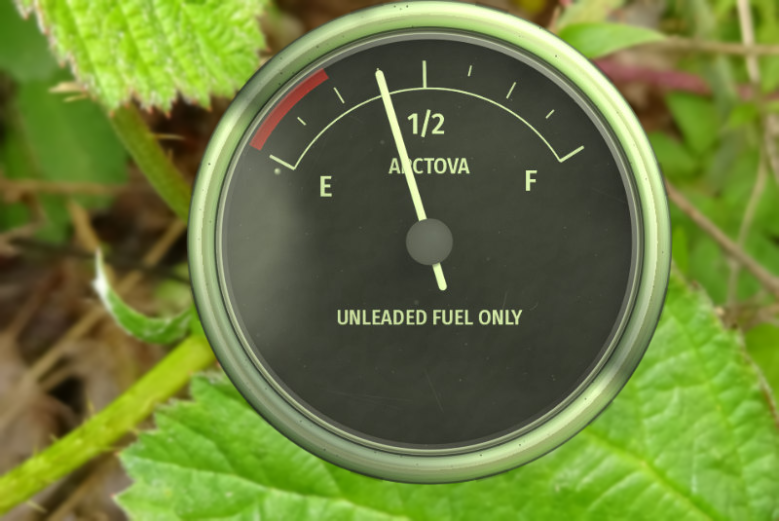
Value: 0.375
